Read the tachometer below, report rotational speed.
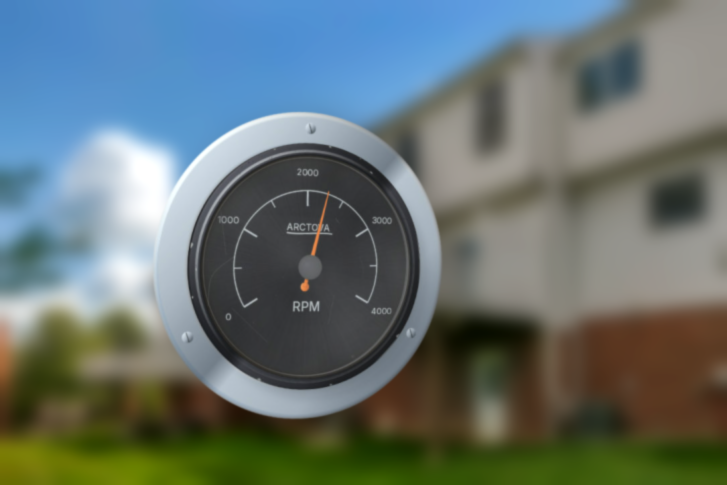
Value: 2250 rpm
